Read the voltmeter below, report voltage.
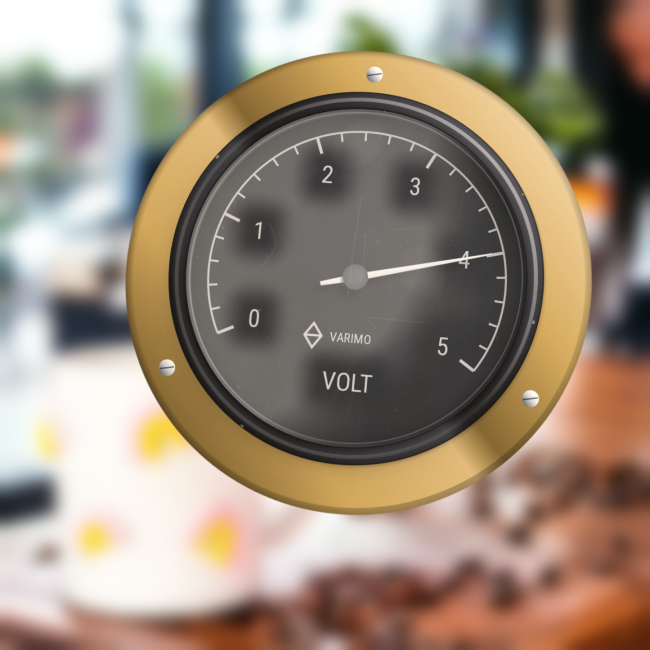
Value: 4 V
